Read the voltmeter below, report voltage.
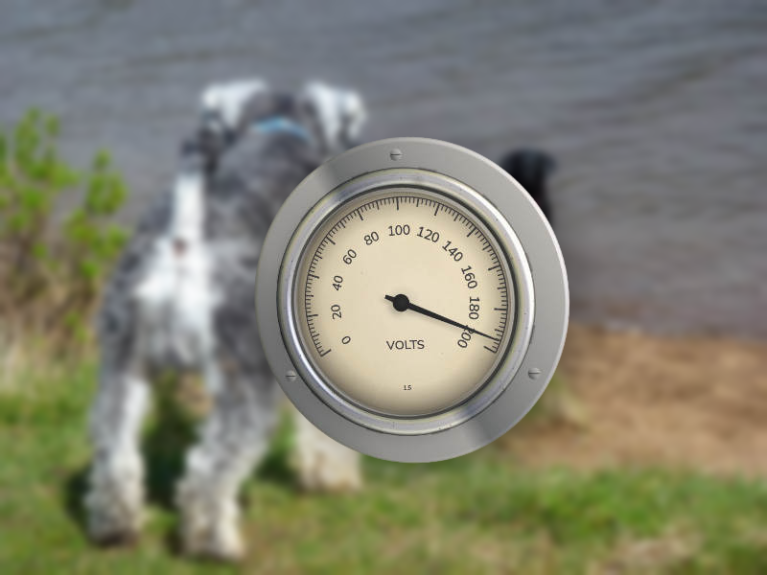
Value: 194 V
